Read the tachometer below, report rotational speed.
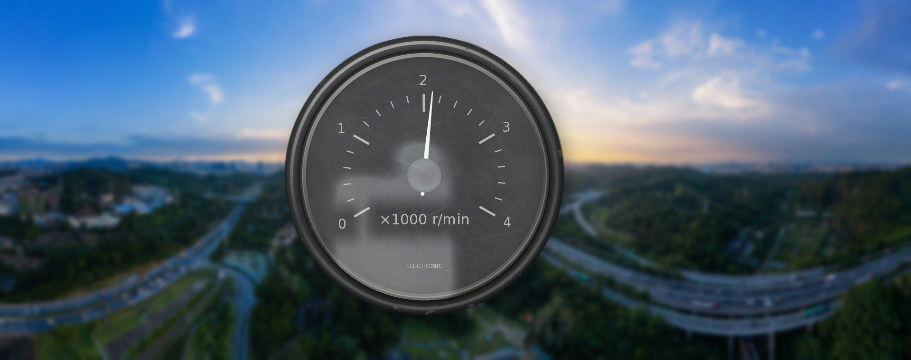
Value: 2100 rpm
